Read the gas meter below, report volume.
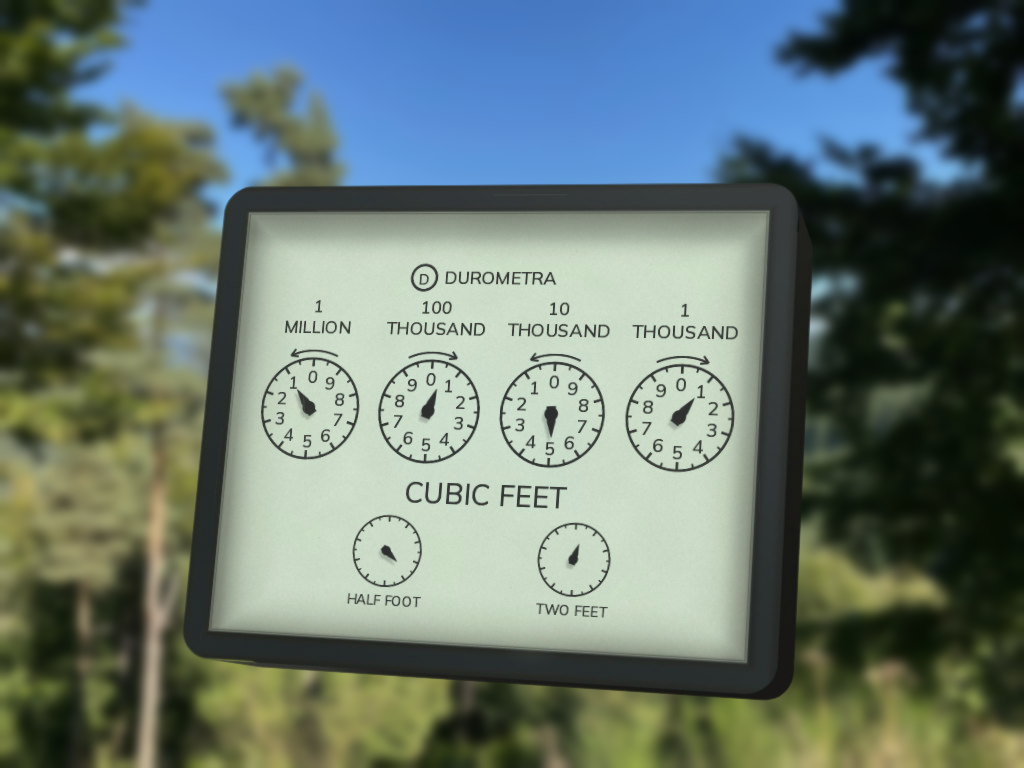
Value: 105100 ft³
